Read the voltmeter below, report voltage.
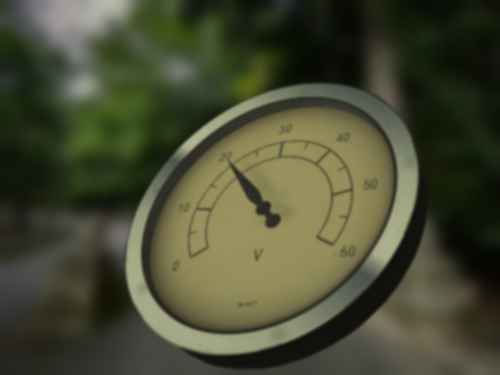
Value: 20 V
